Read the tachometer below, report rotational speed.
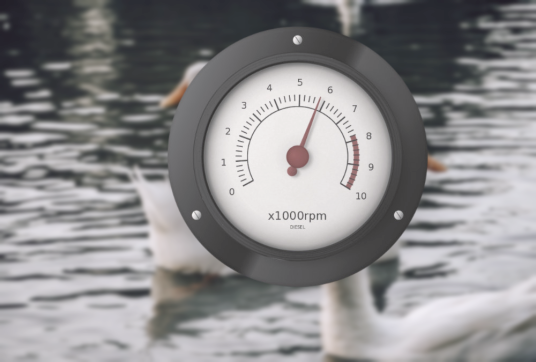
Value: 5800 rpm
